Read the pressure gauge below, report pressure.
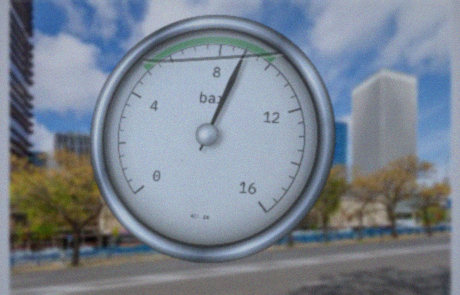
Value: 9 bar
